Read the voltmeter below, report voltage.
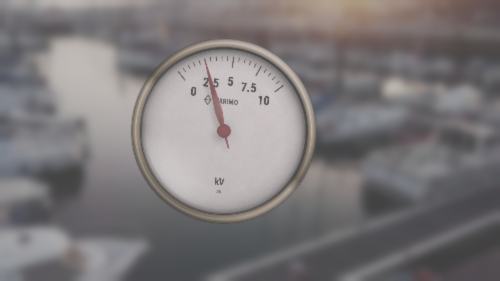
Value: 2.5 kV
